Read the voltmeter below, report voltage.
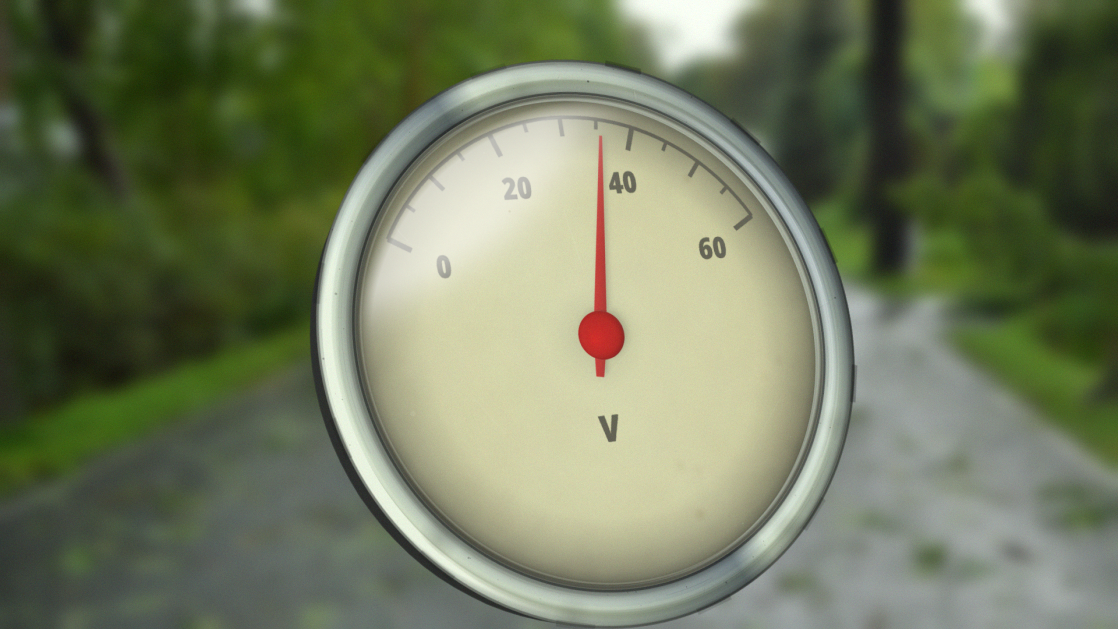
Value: 35 V
